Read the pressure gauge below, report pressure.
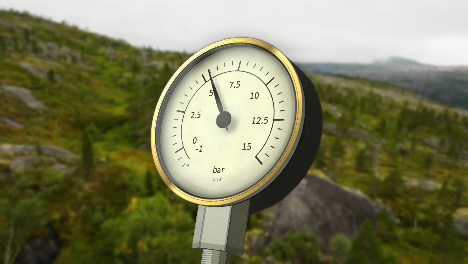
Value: 5.5 bar
